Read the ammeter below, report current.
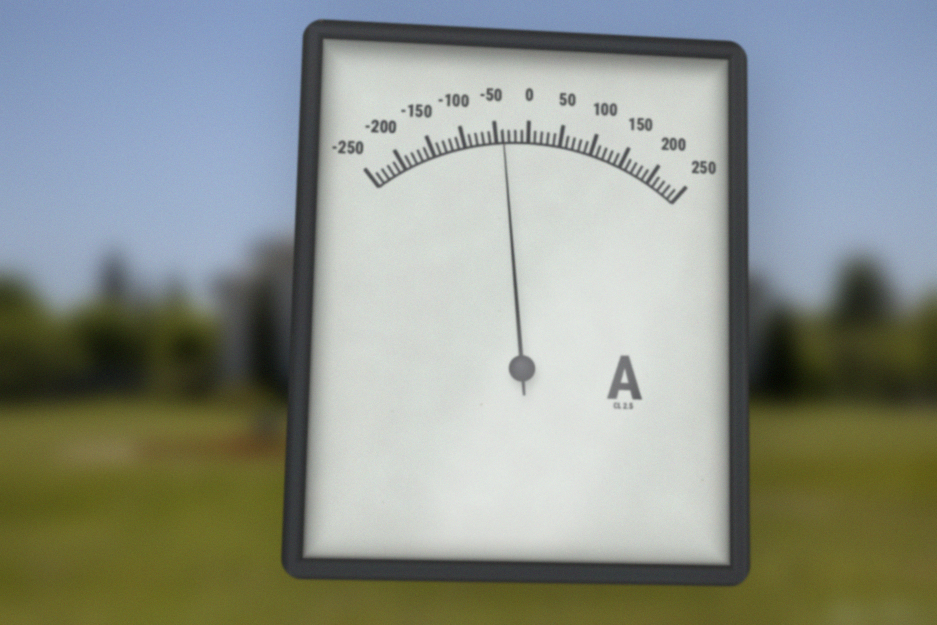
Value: -40 A
